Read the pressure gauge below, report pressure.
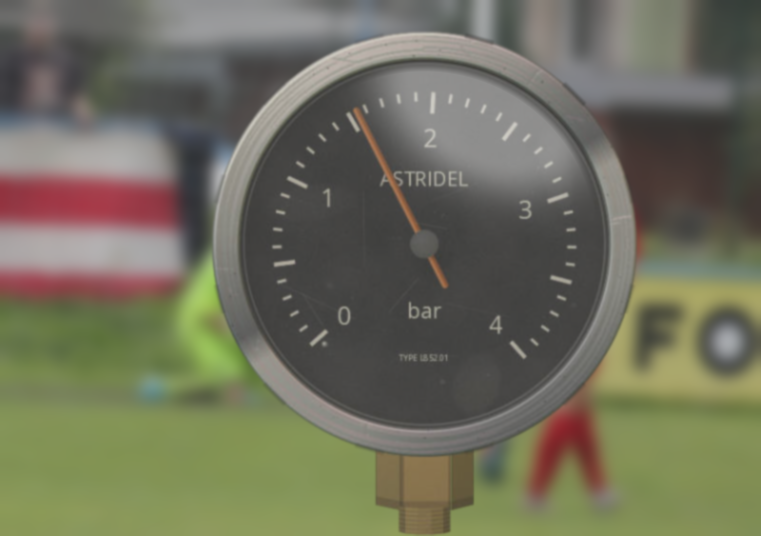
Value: 1.55 bar
